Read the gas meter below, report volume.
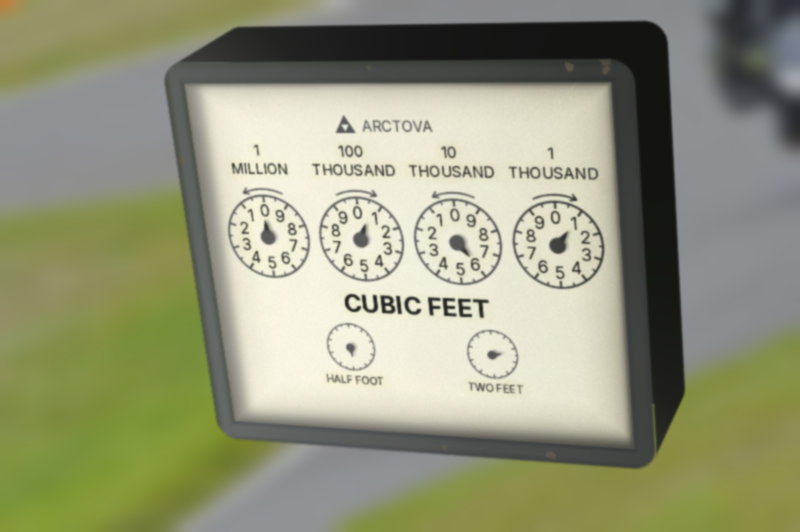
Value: 6100 ft³
